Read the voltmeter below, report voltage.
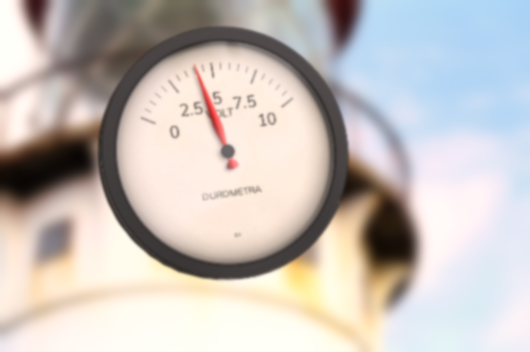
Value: 4 V
